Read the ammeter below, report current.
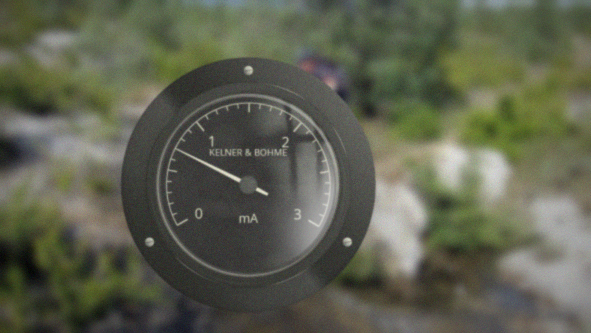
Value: 0.7 mA
